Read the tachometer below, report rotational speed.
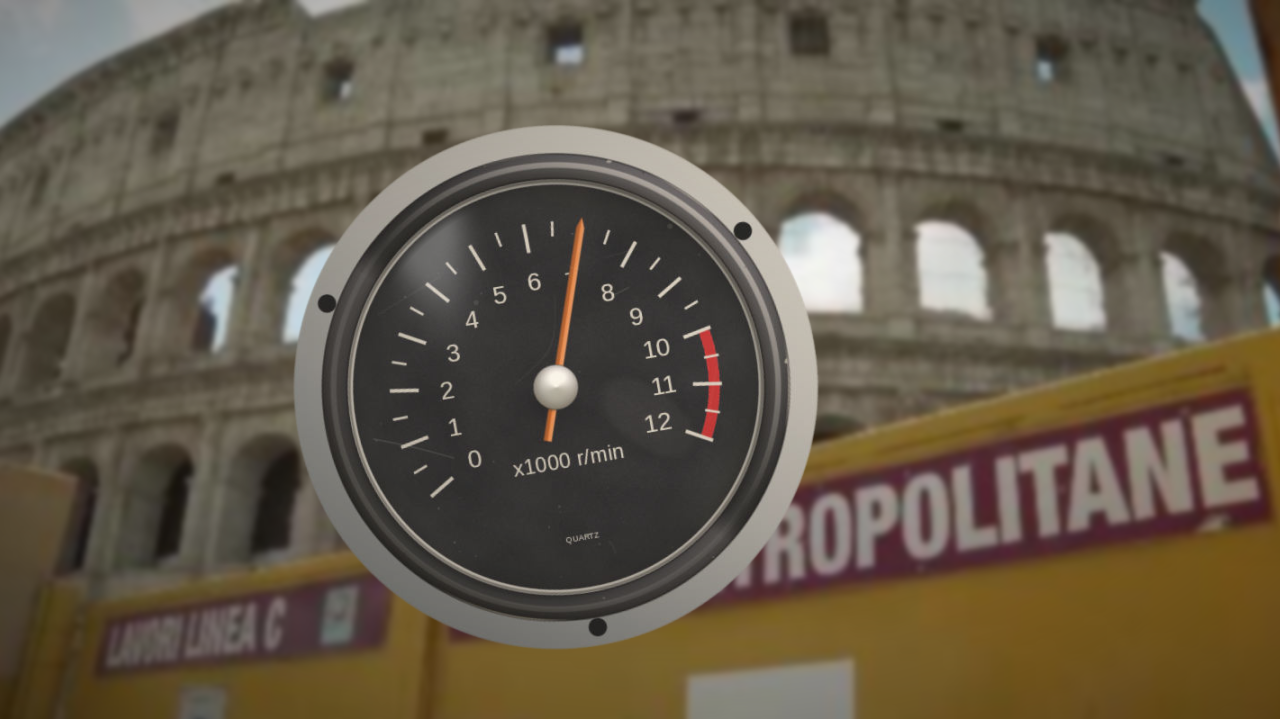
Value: 7000 rpm
